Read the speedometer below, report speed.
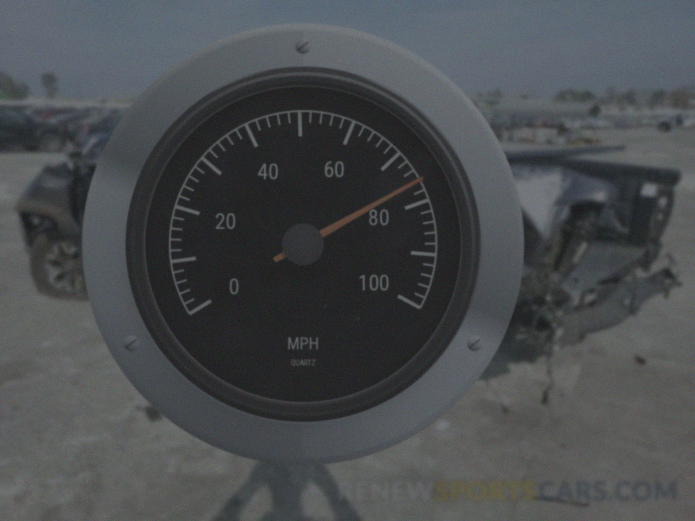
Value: 76 mph
